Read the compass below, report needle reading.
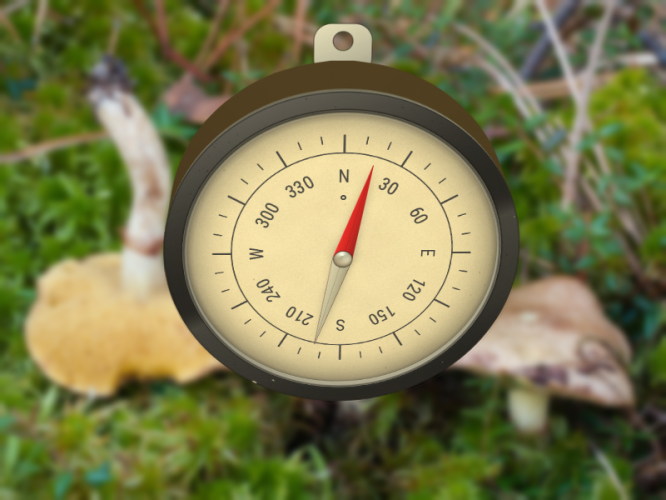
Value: 15 °
